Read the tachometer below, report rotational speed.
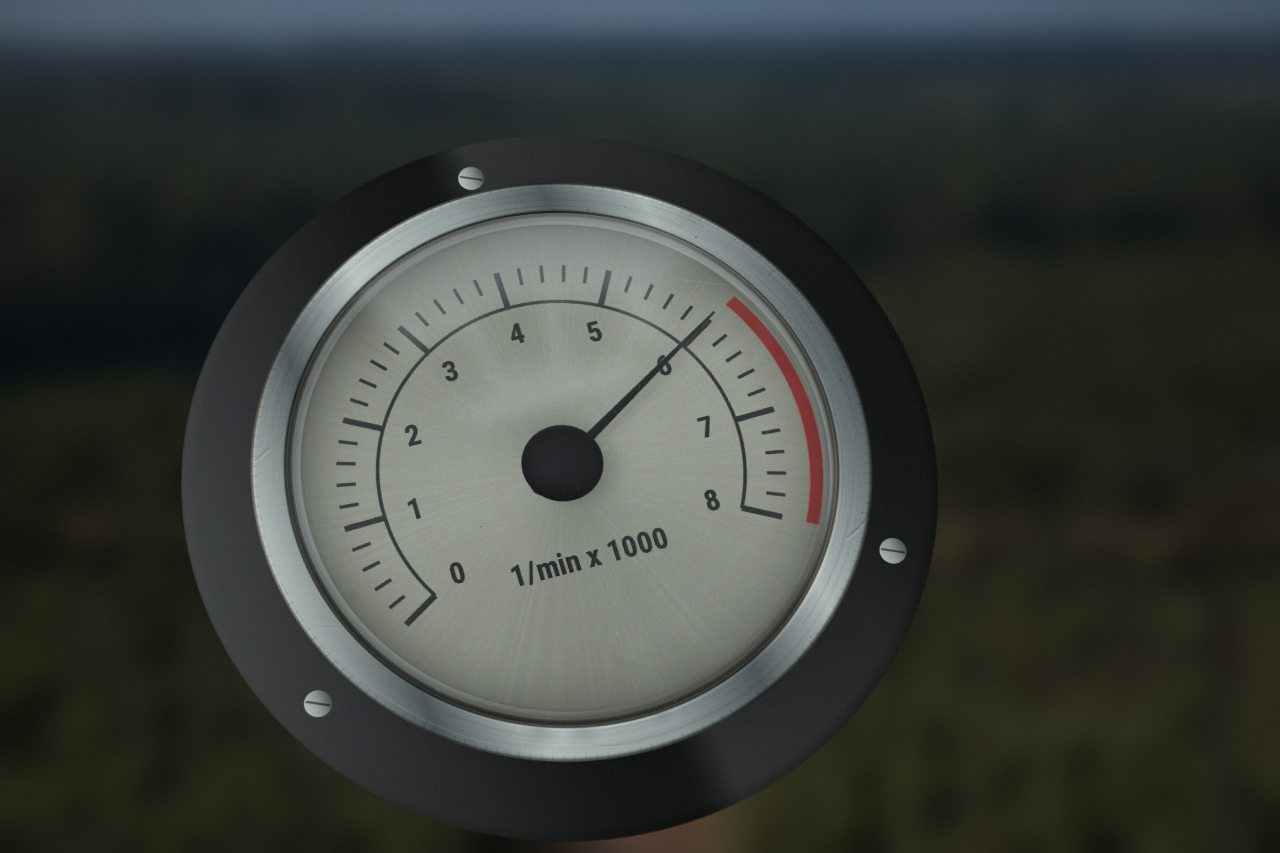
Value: 6000 rpm
